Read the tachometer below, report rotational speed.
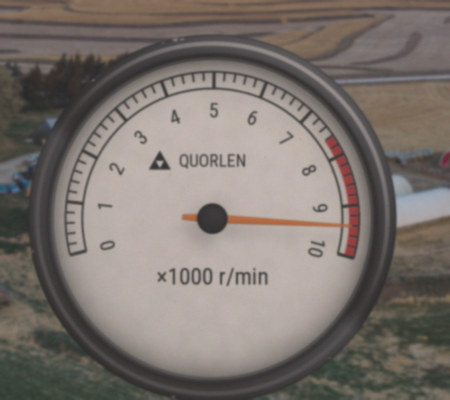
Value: 9400 rpm
